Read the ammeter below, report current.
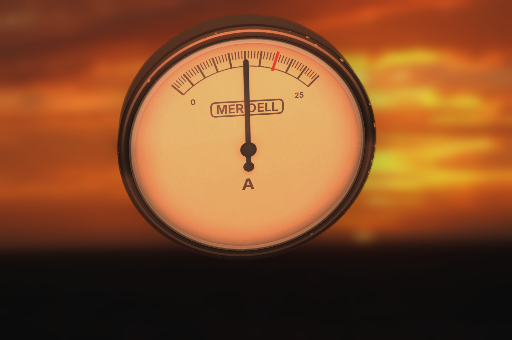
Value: 12.5 A
